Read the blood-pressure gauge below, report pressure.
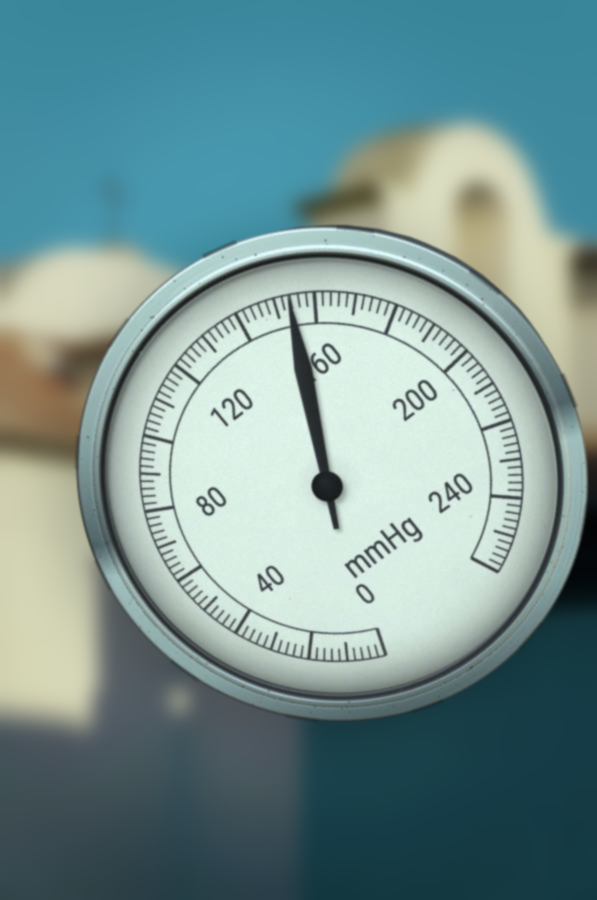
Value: 154 mmHg
